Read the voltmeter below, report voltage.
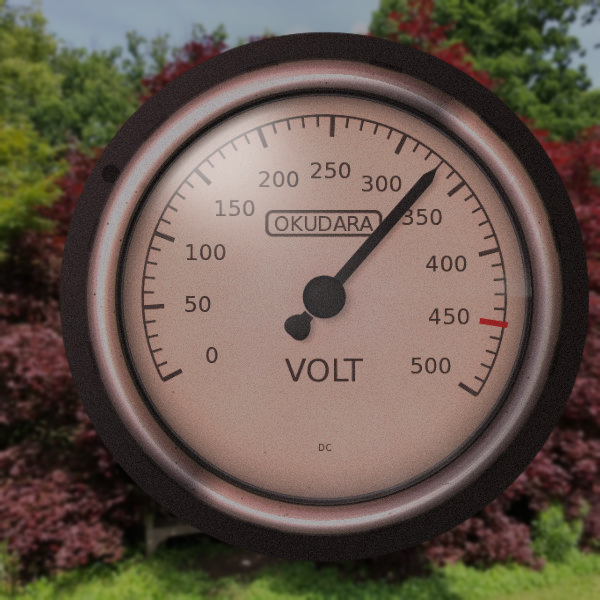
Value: 330 V
